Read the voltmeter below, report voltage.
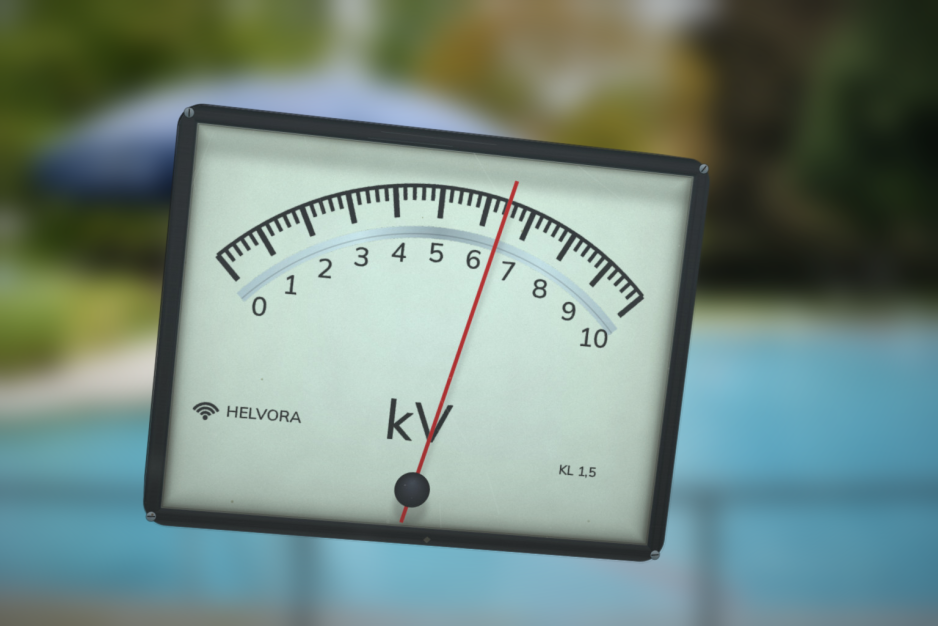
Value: 6.4 kV
